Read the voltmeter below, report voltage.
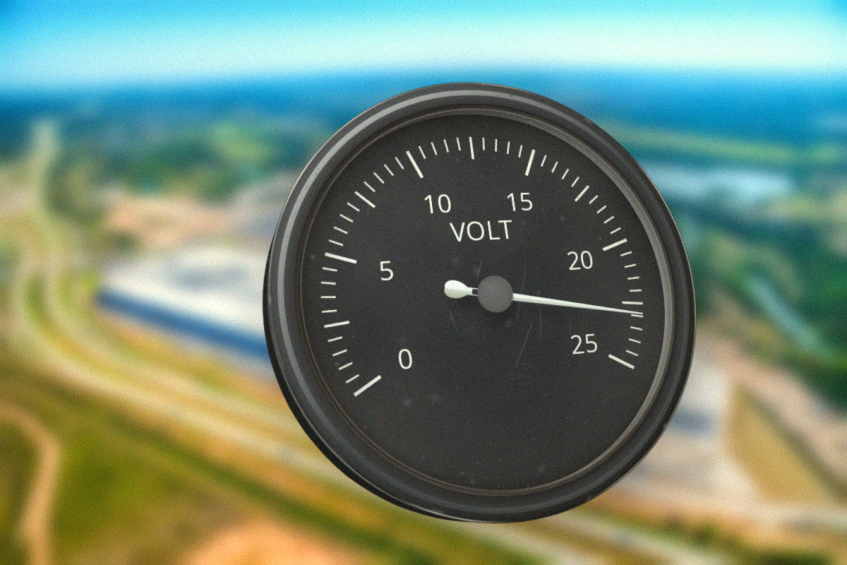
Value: 23 V
